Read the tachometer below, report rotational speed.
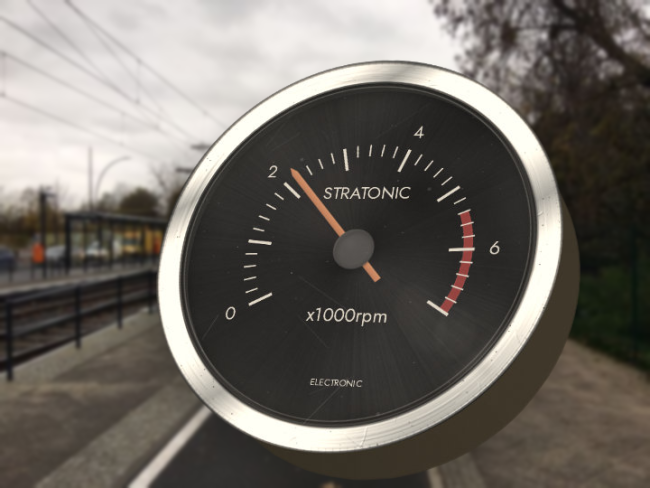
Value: 2200 rpm
